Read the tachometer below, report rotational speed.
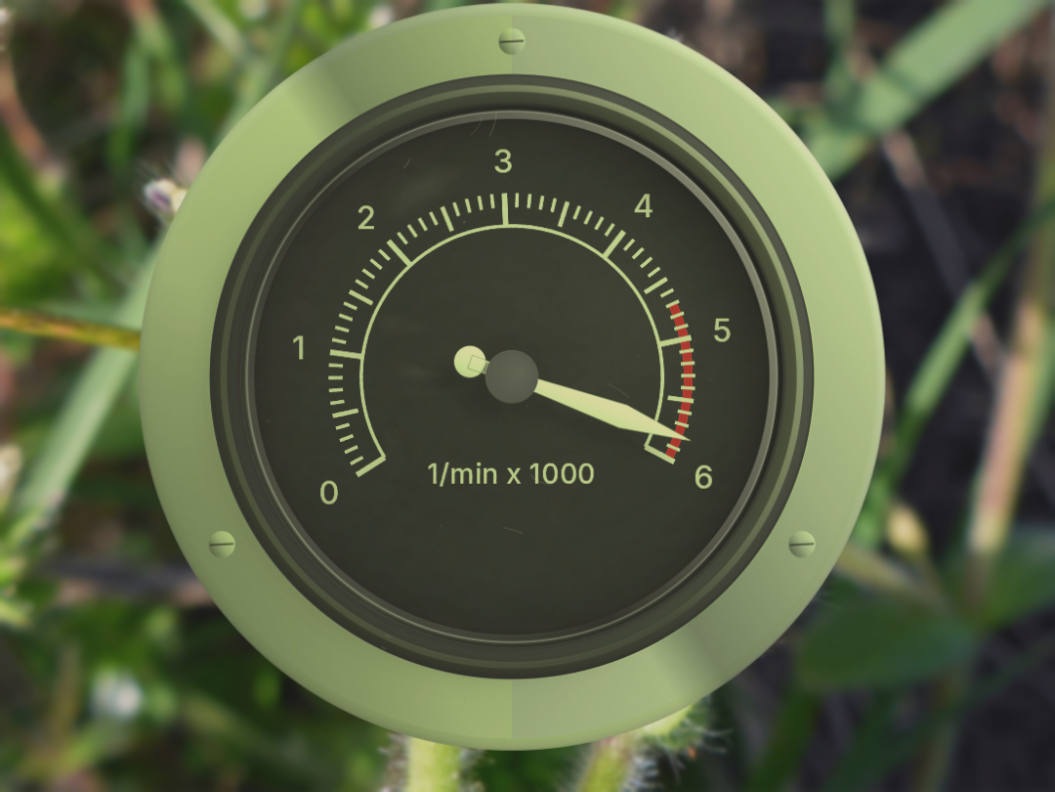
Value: 5800 rpm
